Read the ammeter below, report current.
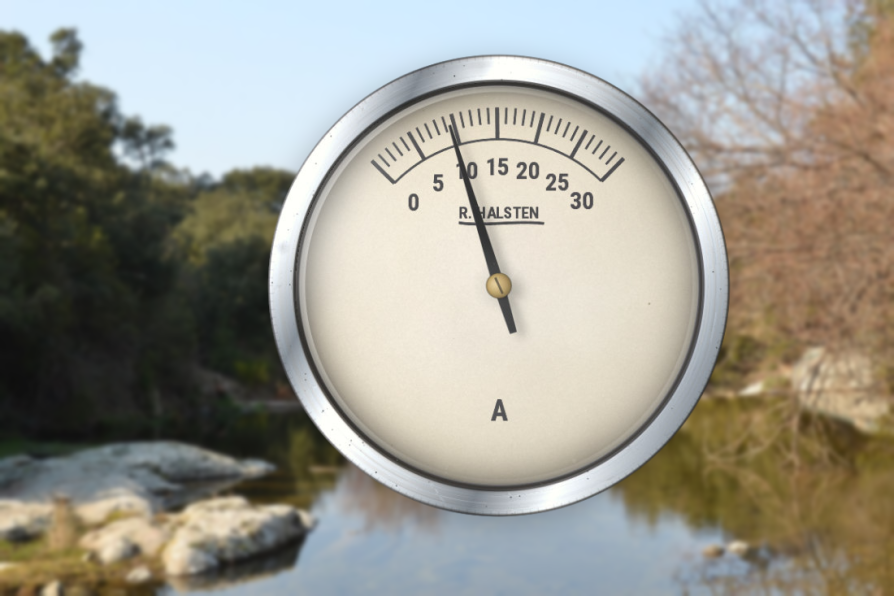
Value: 9.5 A
